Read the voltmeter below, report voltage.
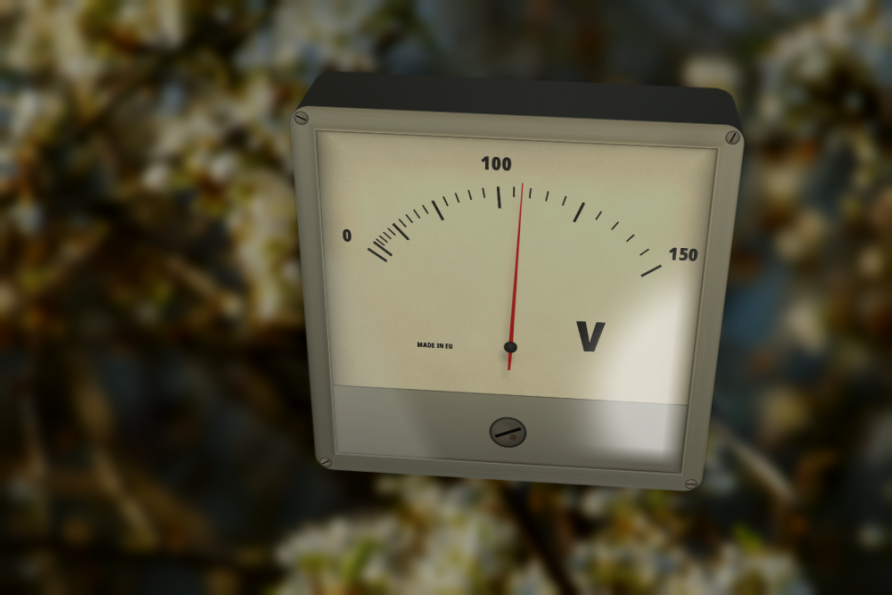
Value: 107.5 V
